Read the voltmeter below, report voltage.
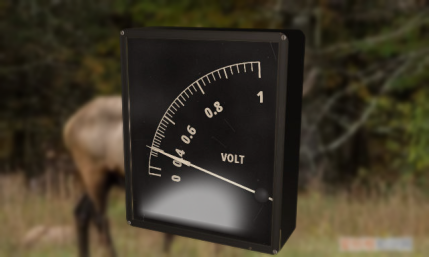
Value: 0.4 V
